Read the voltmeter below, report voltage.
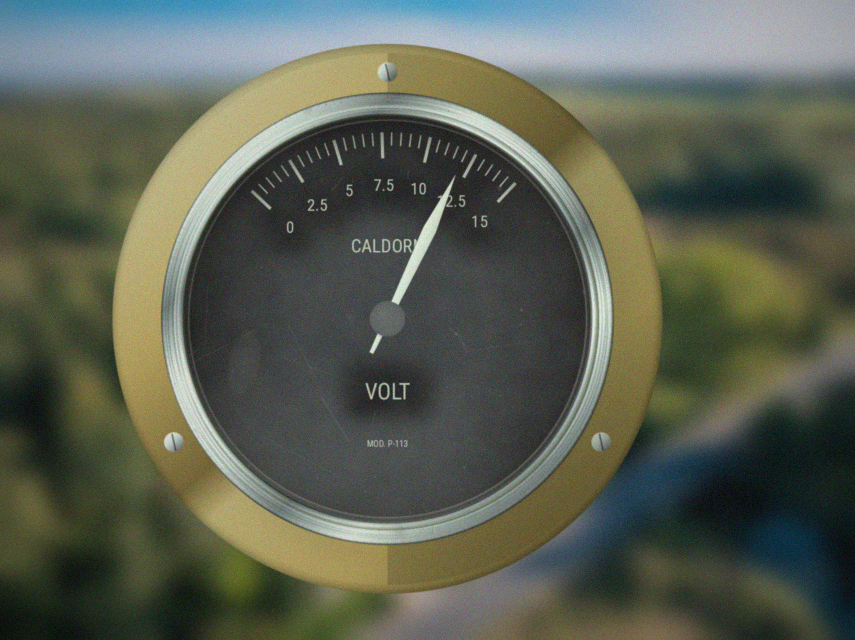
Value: 12 V
